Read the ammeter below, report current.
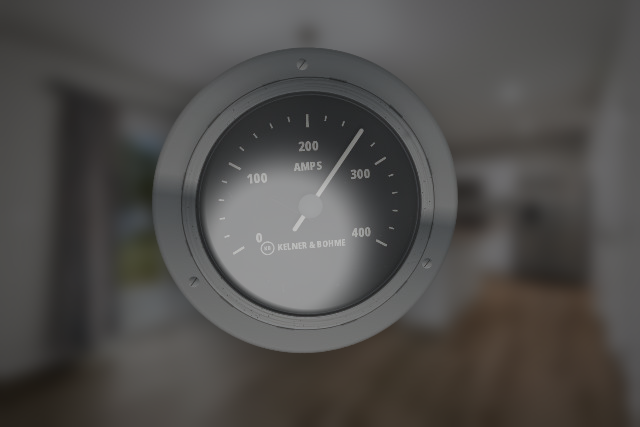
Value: 260 A
